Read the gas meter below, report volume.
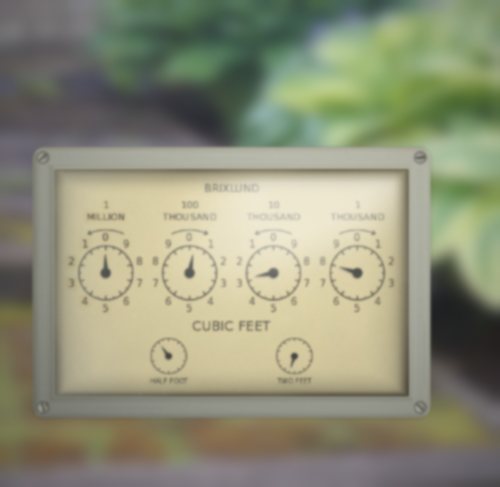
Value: 2800 ft³
